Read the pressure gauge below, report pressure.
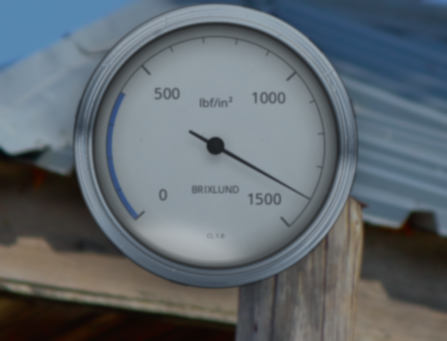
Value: 1400 psi
